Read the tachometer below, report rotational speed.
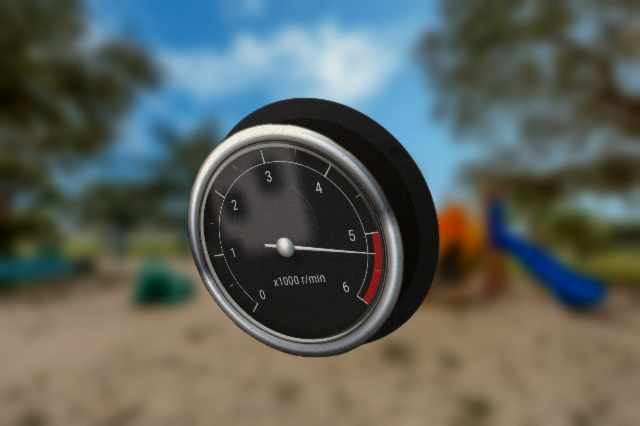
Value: 5250 rpm
